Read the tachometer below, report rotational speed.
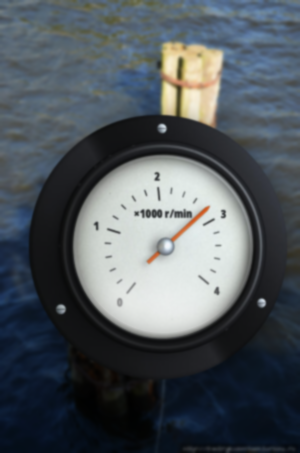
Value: 2800 rpm
